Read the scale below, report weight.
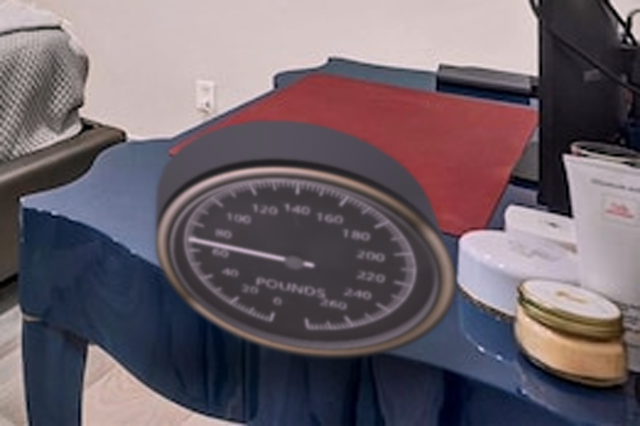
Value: 70 lb
